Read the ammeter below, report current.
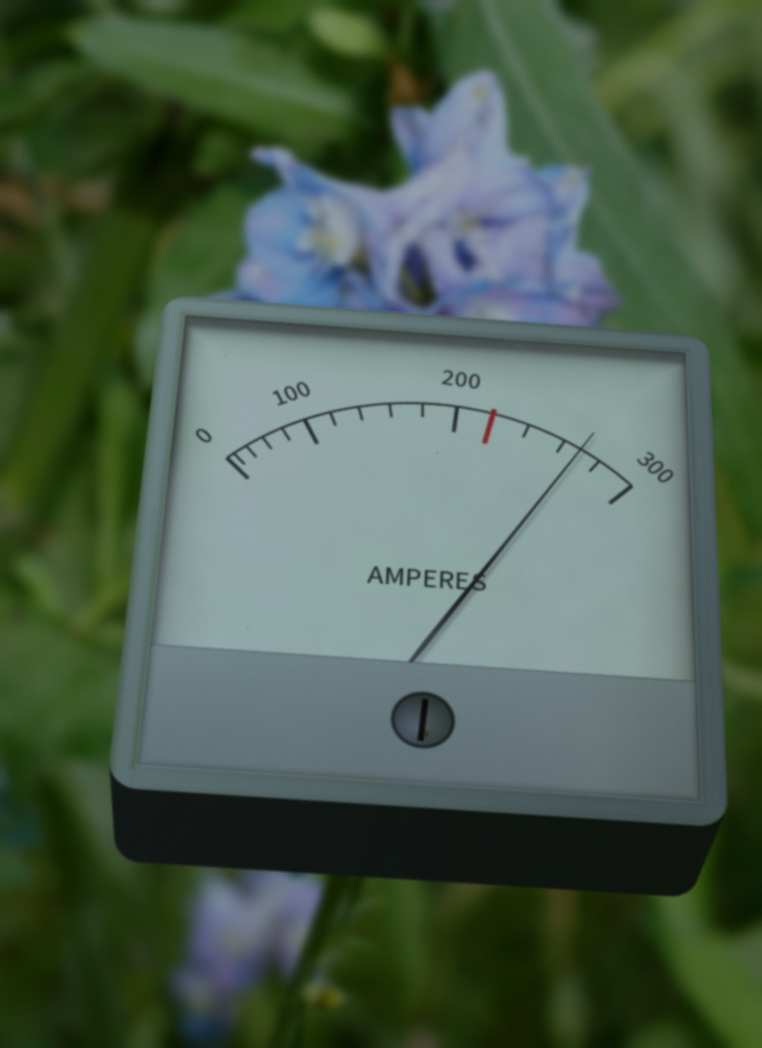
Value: 270 A
